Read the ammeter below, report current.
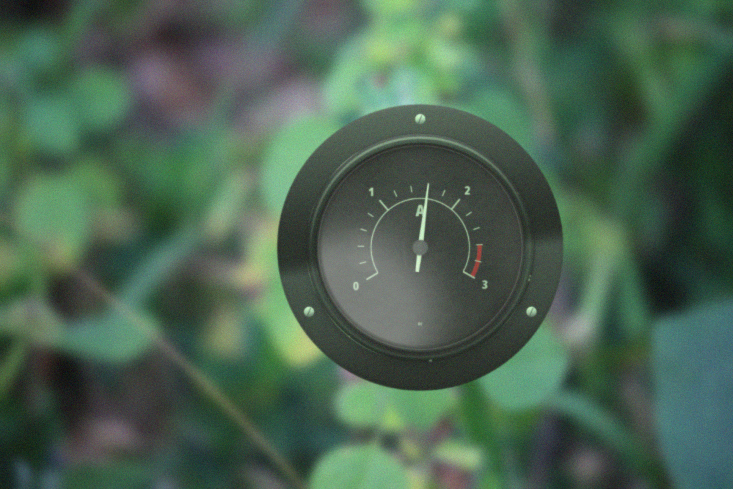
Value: 1.6 A
